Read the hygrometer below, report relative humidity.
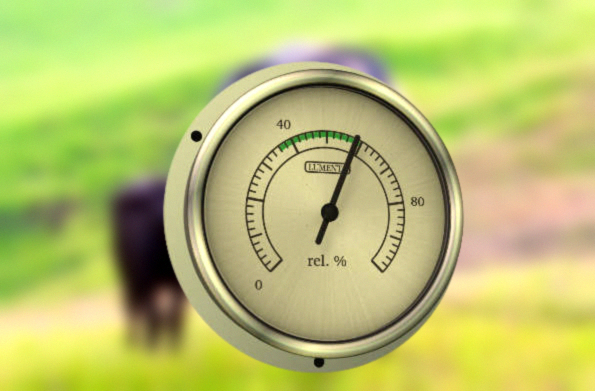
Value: 58 %
